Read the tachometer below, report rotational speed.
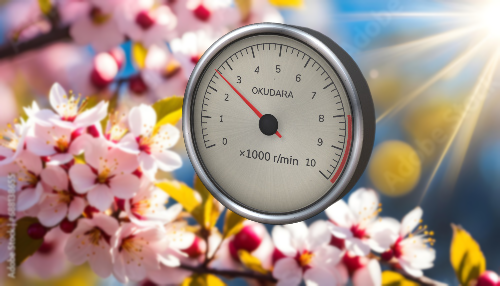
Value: 2600 rpm
